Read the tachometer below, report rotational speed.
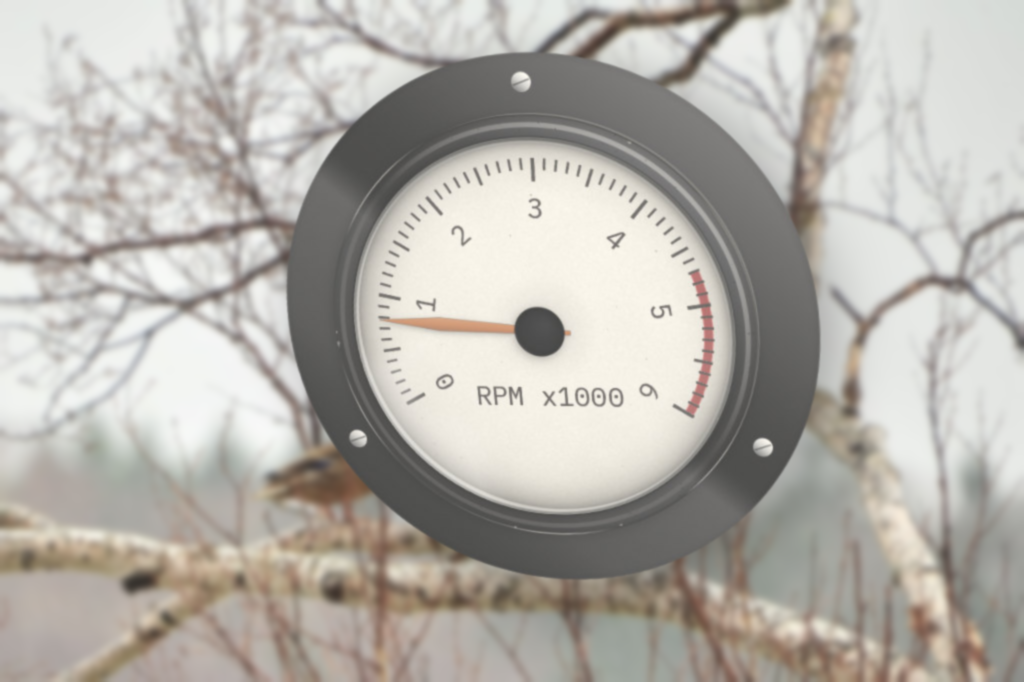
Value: 800 rpm
